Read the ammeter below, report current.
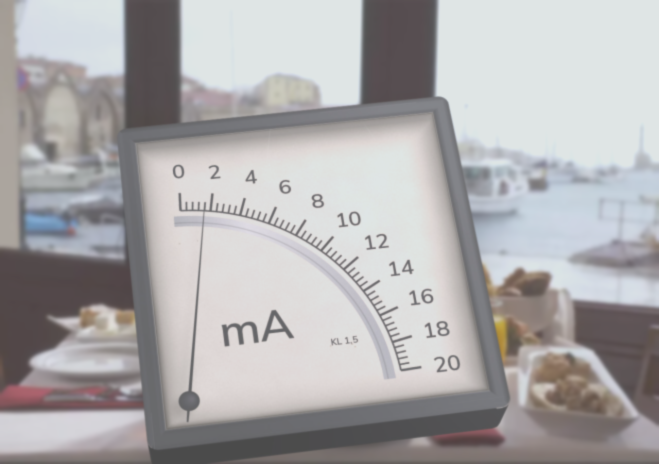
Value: 1.6 mA
